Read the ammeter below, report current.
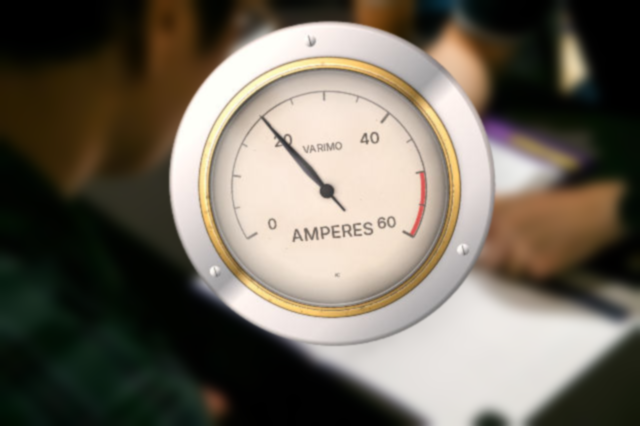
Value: 20 A
